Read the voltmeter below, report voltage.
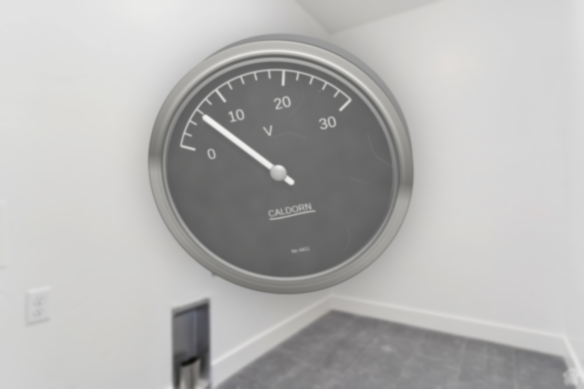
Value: 6 V
